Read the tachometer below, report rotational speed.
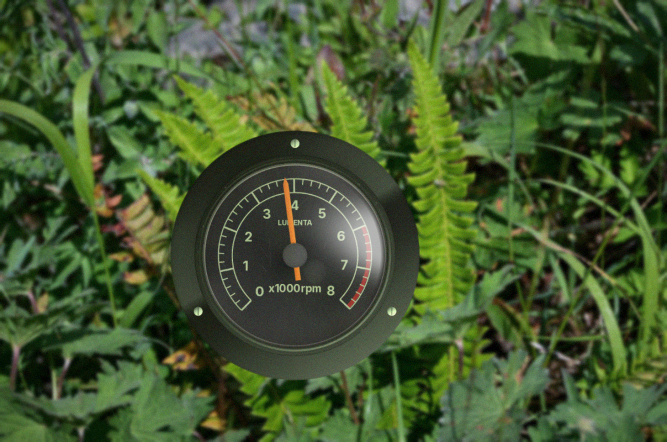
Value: 3800 rpm
